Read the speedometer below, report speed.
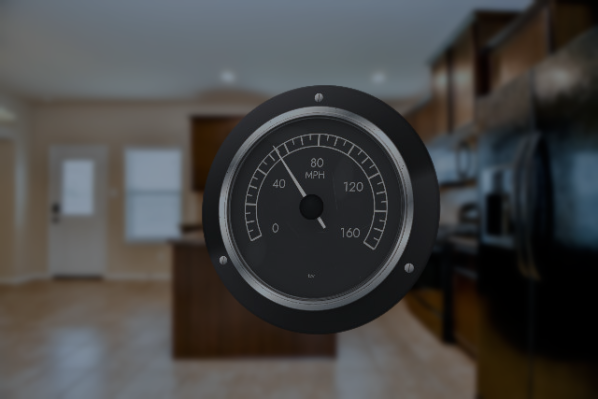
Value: 55 mph
